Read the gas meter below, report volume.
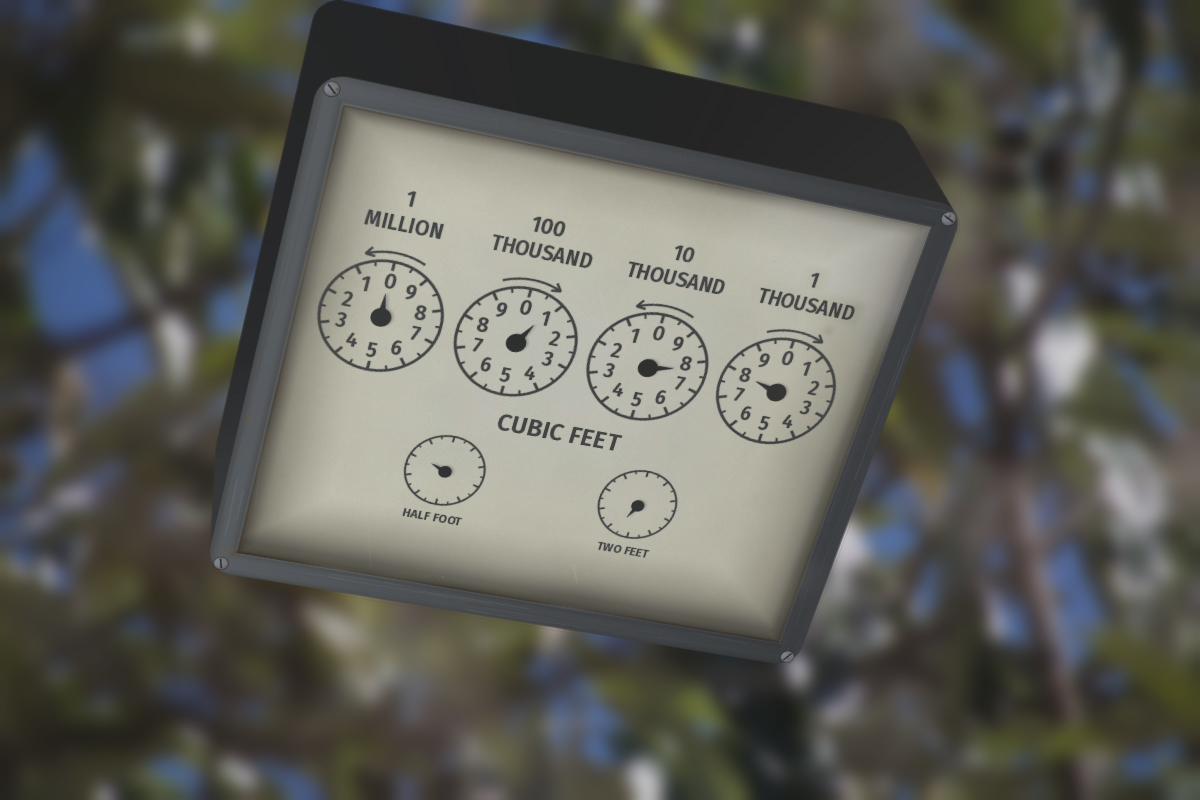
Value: 7800 ft³
